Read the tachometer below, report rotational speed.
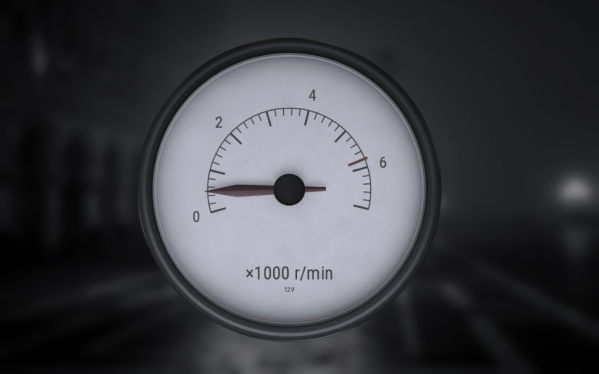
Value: 500 rpm
